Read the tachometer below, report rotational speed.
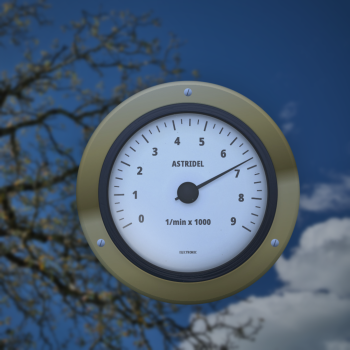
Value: 6750 rpm
